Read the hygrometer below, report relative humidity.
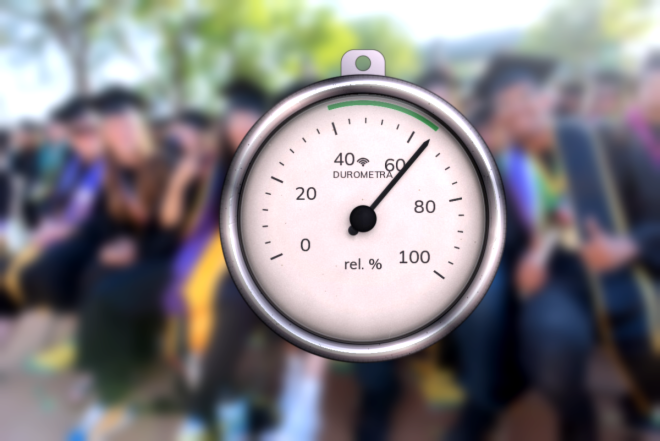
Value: 64 %
